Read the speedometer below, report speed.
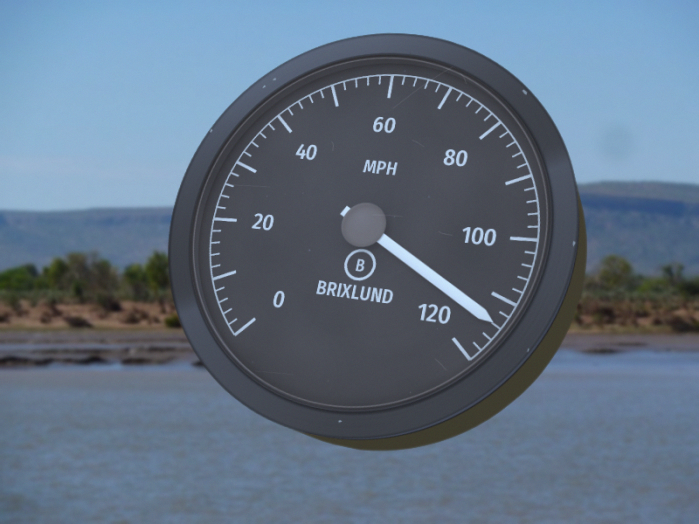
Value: 114 mph
